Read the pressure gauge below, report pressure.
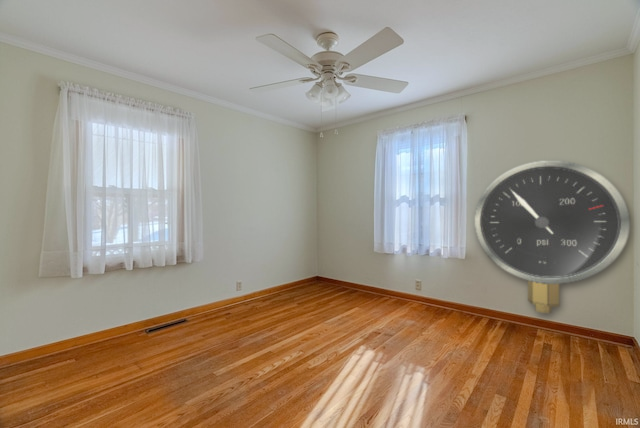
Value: 110 psi
